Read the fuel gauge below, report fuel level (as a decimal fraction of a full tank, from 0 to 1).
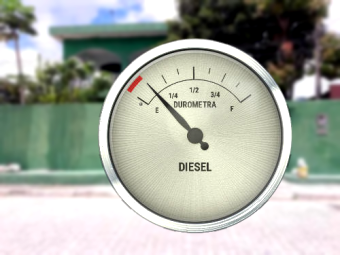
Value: 0.125
